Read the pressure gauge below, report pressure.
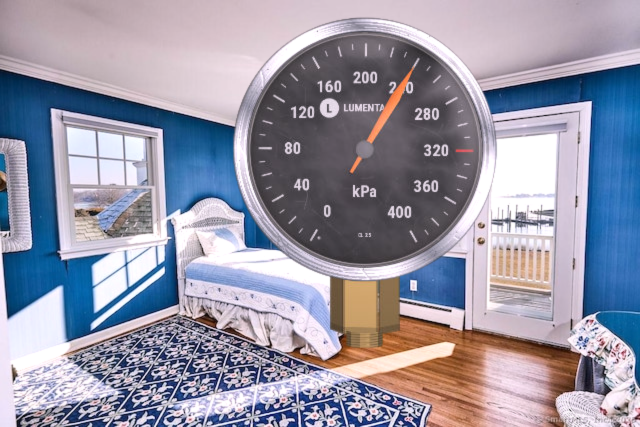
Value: 240 kPa
